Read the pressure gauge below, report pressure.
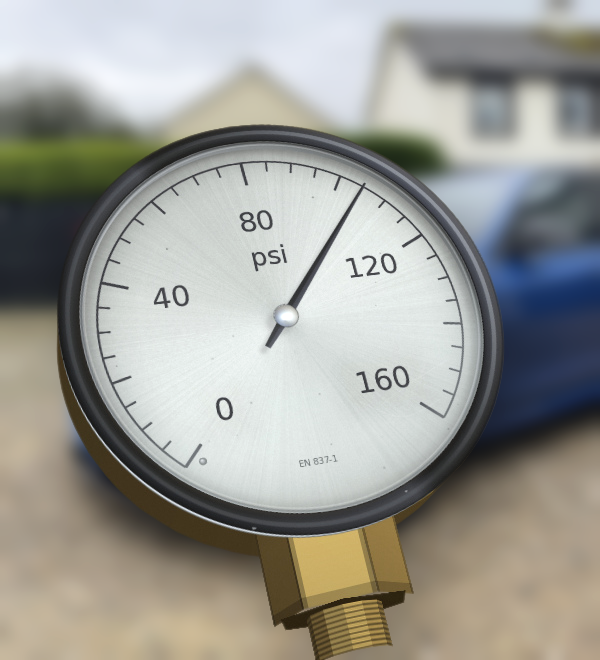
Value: 105 psi
